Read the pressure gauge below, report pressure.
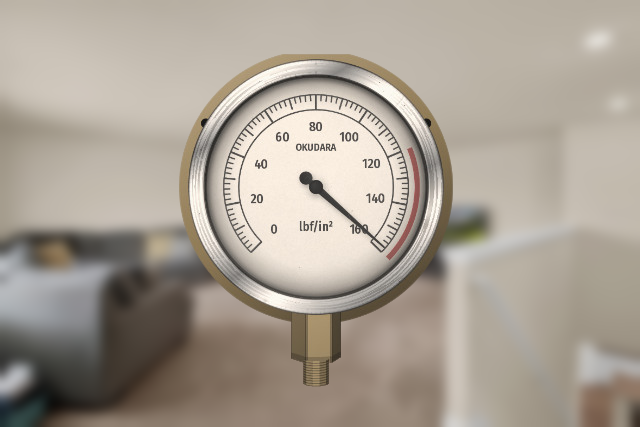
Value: 158 psi
